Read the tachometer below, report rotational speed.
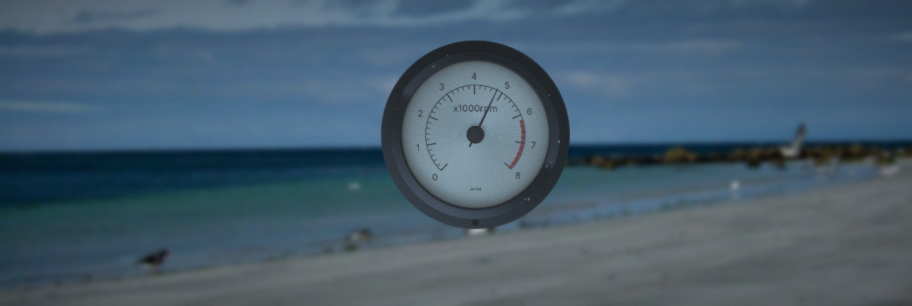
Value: 4800 rpm
